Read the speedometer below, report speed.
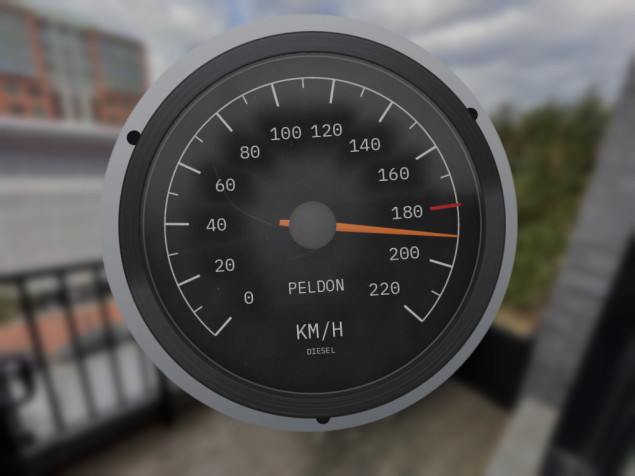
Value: 190 km/h
